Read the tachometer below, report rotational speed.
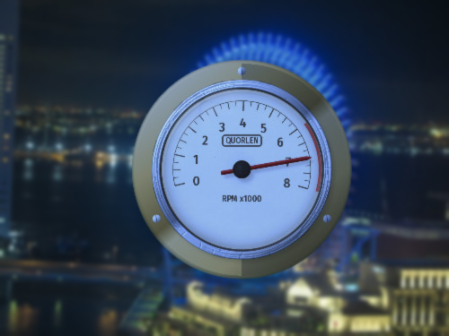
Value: 7000 rpm
